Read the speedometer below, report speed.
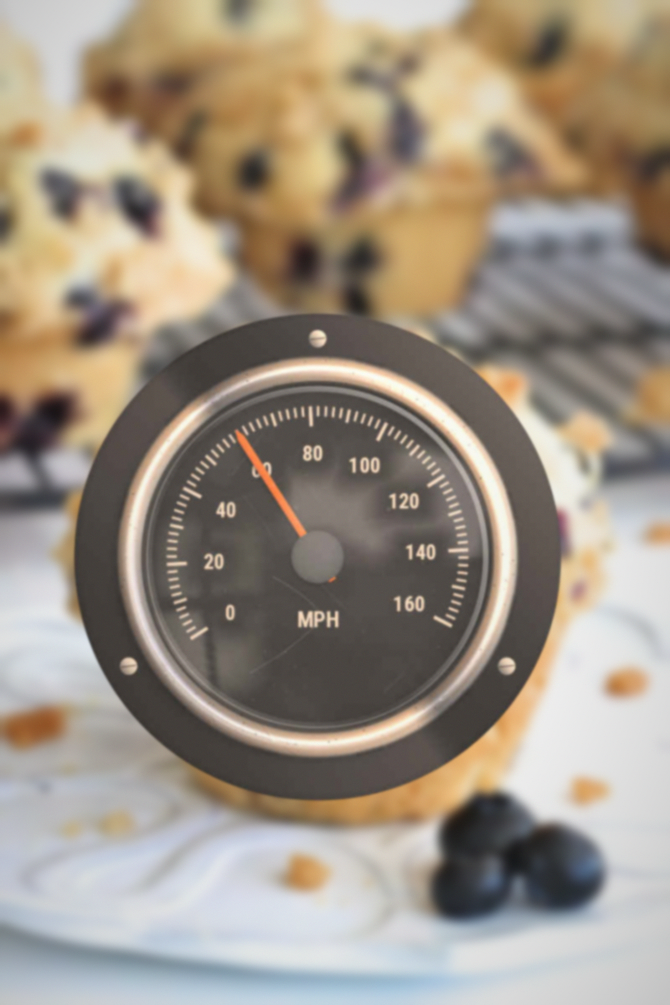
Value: 60 mph
